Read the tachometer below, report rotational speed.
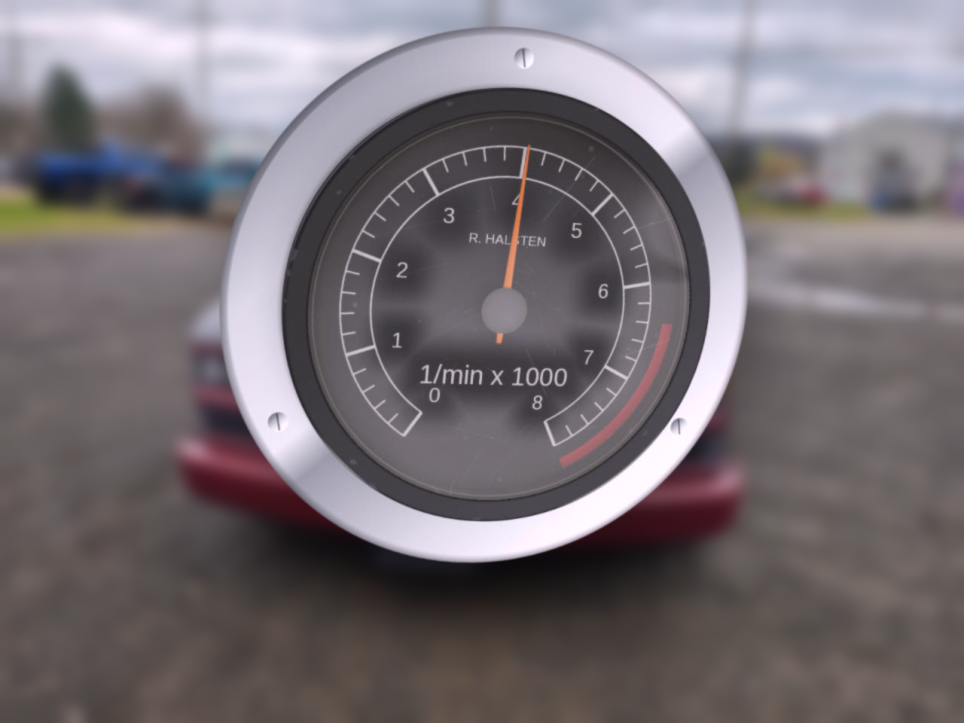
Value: 4000 rpm
